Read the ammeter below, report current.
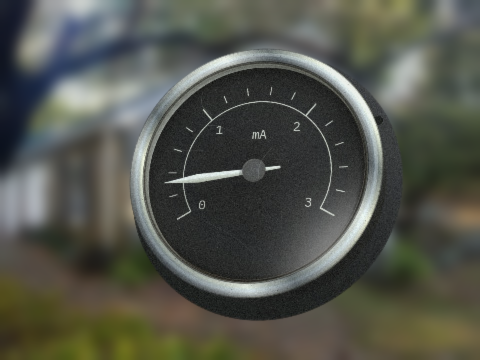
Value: 0.3 mA
